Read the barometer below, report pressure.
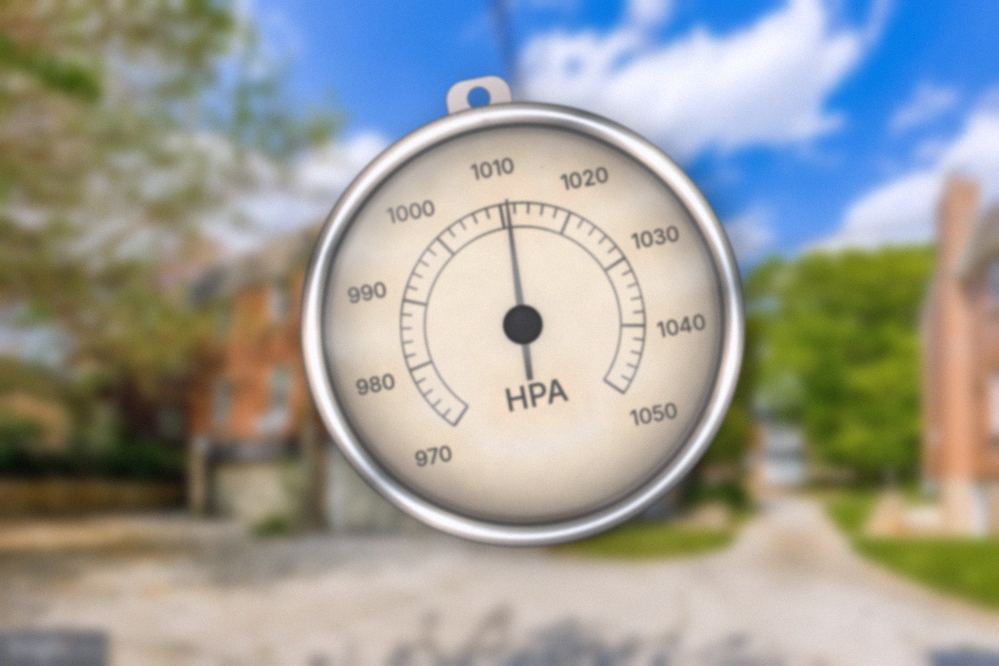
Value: 1011 hPa
